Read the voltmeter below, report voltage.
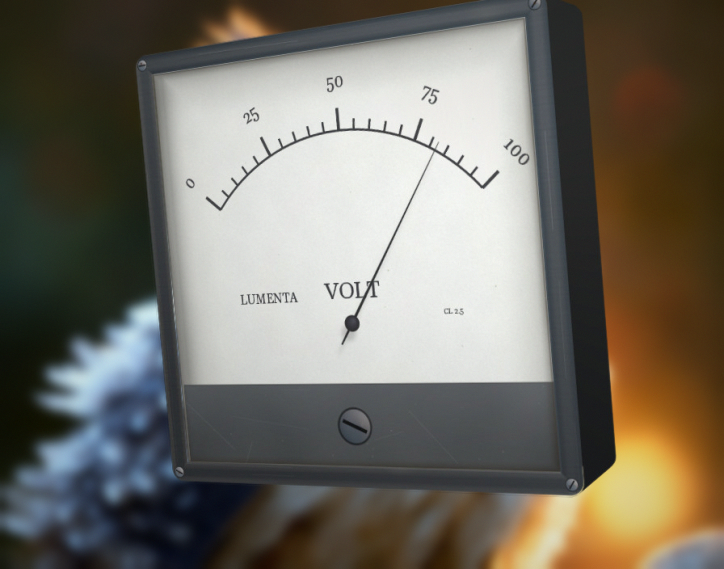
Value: 82.5 V
